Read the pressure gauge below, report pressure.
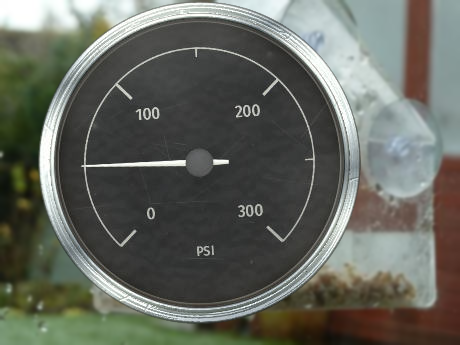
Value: 50 psi
